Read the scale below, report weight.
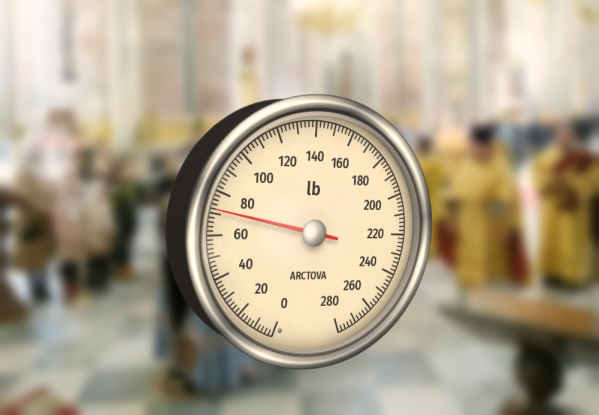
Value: 72 lb
